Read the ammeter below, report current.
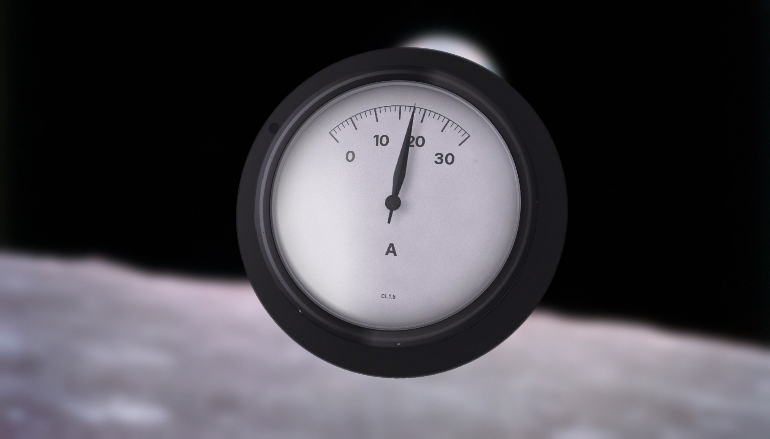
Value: 18 A
